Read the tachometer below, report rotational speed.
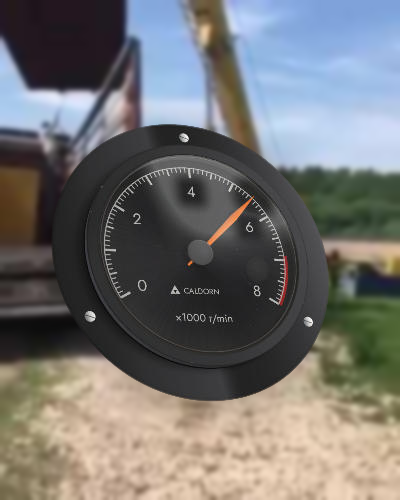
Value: 5500 rpm
